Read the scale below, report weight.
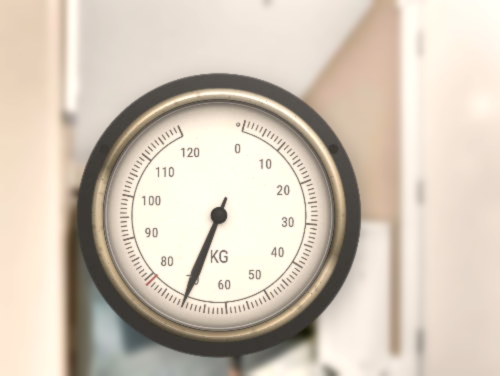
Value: 70 kg
